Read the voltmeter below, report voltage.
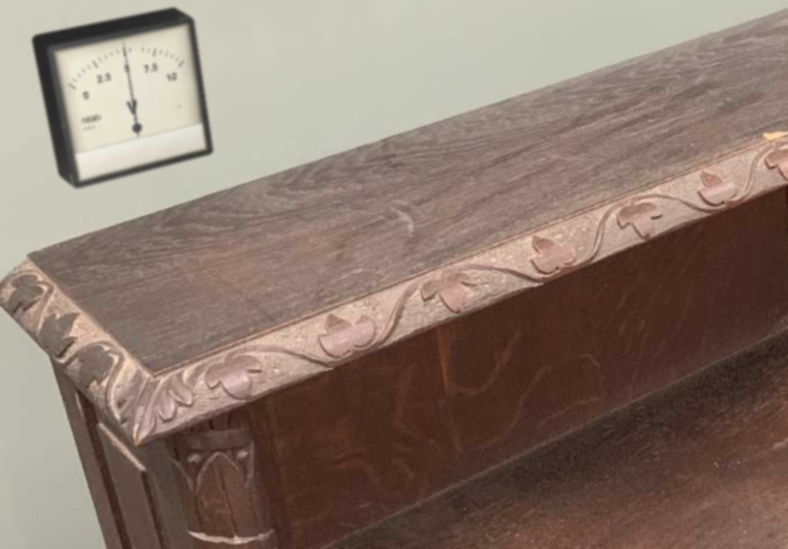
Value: 5 V
